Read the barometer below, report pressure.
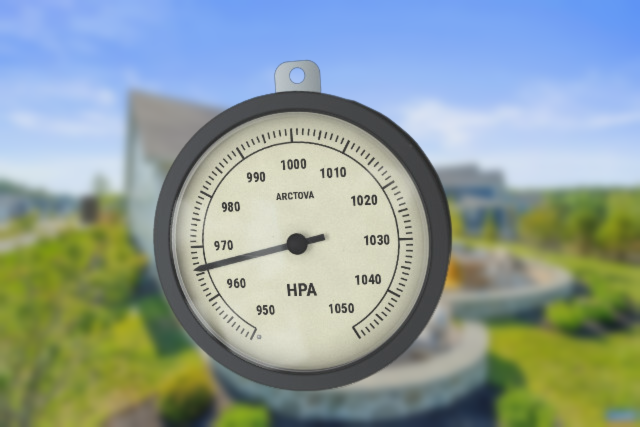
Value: 966 hPa
